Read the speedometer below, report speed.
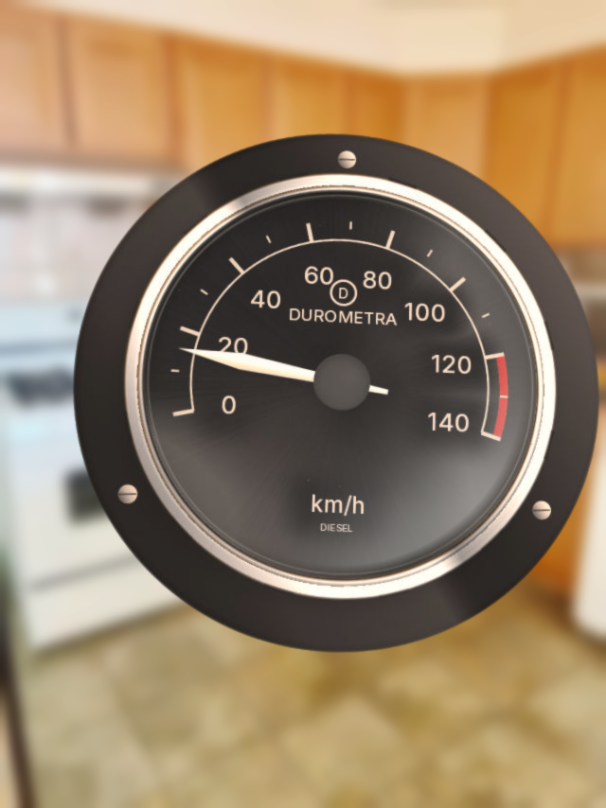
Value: 15 km/h
